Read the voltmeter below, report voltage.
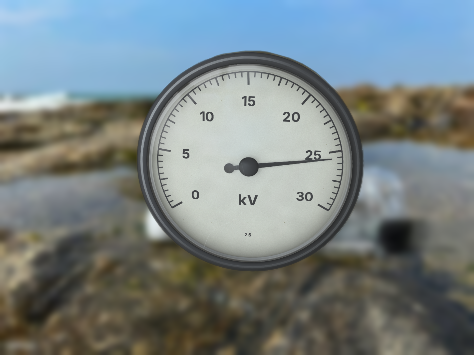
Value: 25.5 kV
